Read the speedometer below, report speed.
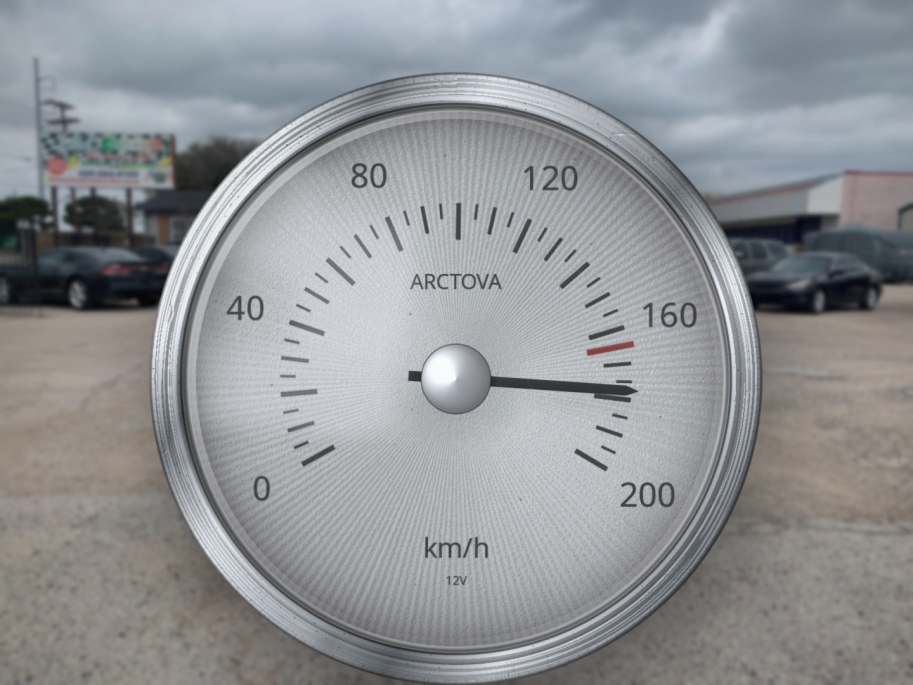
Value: 177.5 km/h
